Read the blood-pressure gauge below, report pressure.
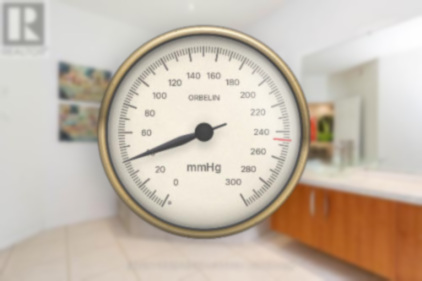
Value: 40 mmHg
